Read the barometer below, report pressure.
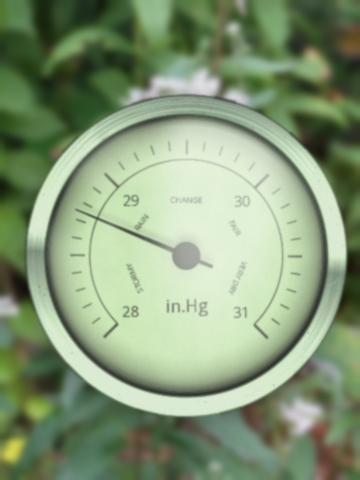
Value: 28.75 inHg
